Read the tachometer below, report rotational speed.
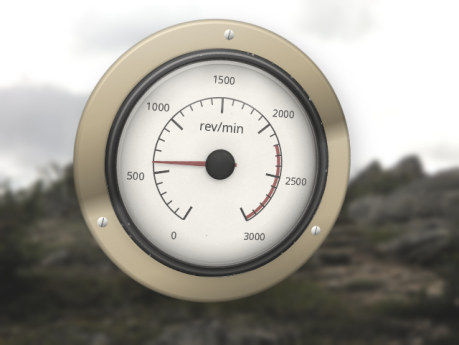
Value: 600 rpm
